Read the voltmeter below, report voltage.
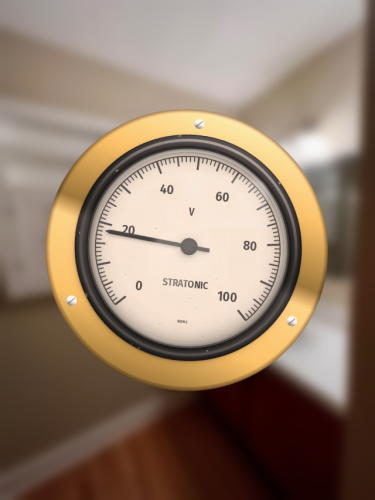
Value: 18 V
